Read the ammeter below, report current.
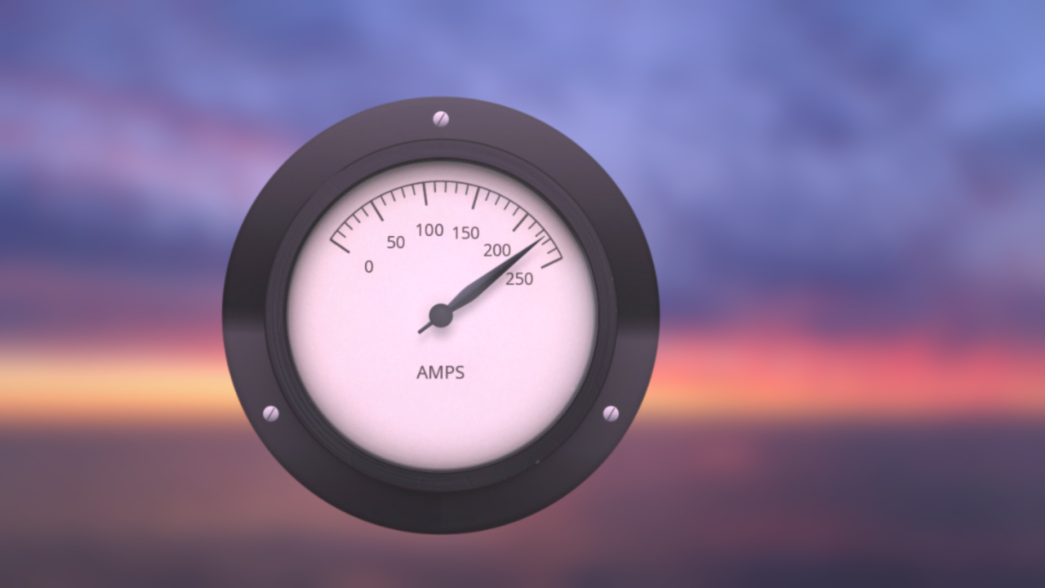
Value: 225 A
